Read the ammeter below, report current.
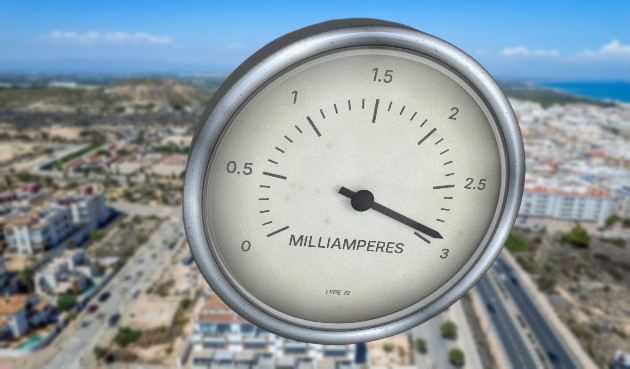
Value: 2.9 mA
